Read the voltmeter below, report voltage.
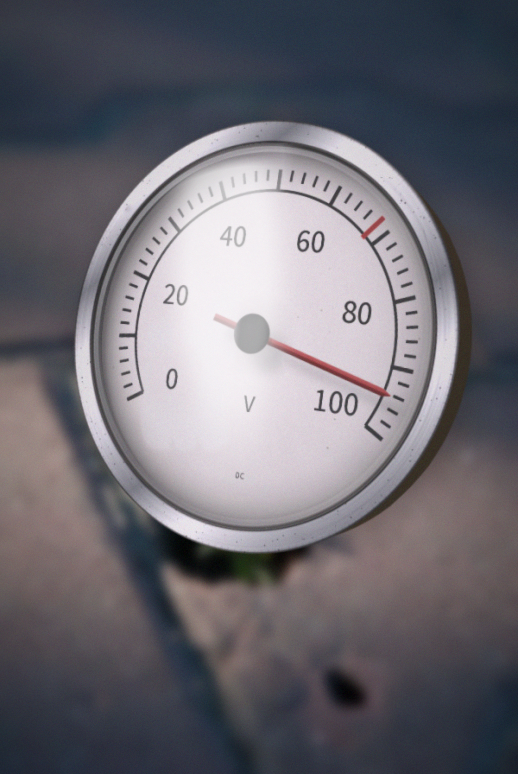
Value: 94 V
